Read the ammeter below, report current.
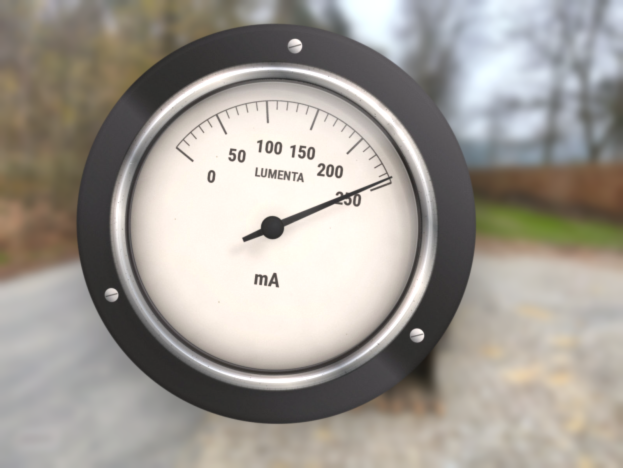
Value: 245 mA
